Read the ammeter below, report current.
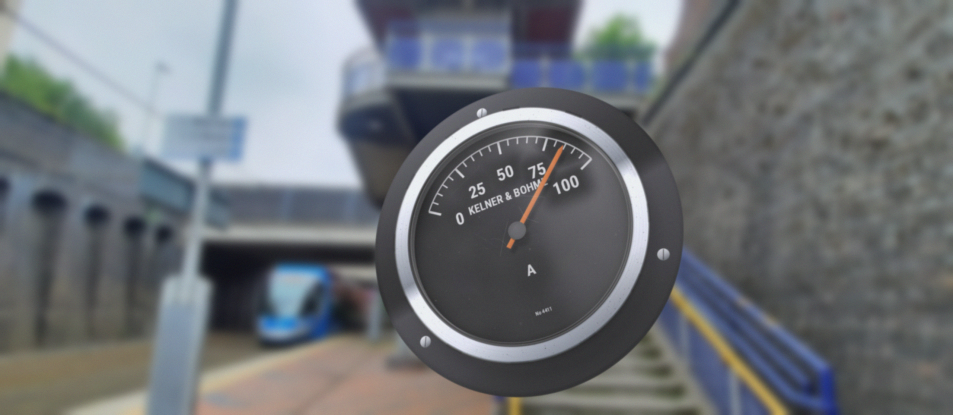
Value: 85 A
